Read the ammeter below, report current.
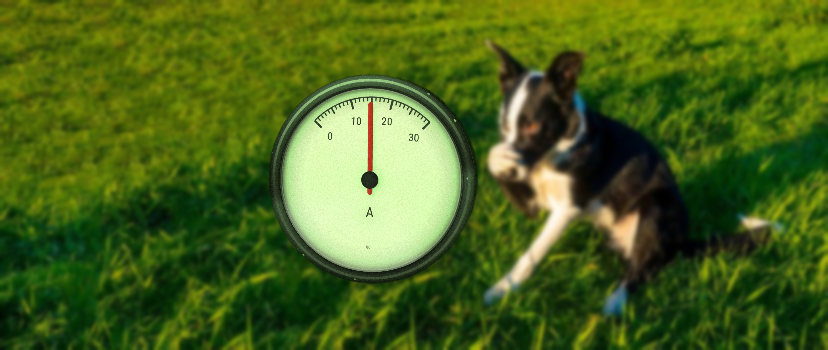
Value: 15 A
